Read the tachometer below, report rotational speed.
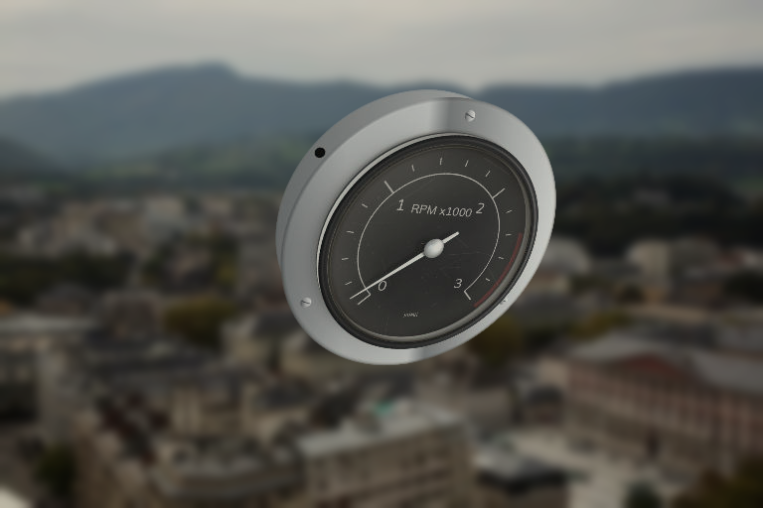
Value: 100 rpm
